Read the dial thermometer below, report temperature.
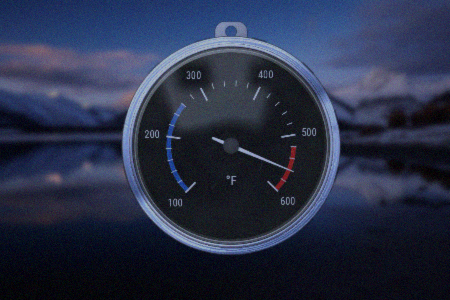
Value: 560 °F
